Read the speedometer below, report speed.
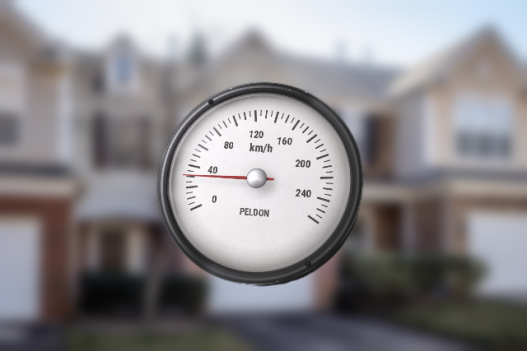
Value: 30 km/h
